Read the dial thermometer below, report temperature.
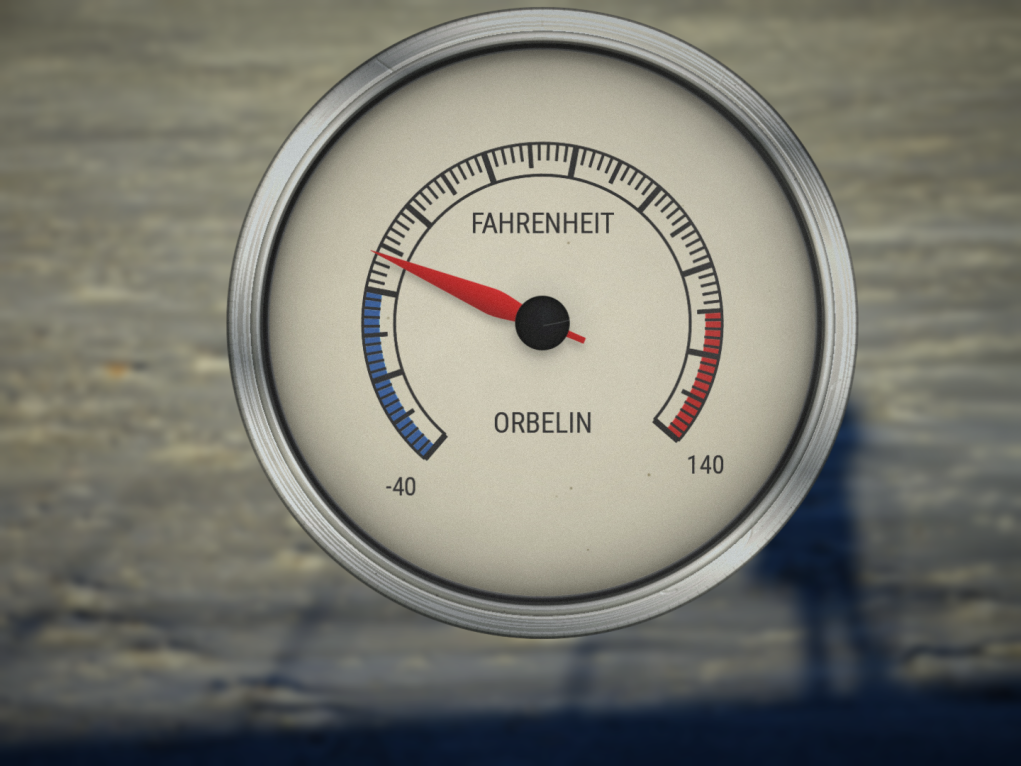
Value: 8 °F
